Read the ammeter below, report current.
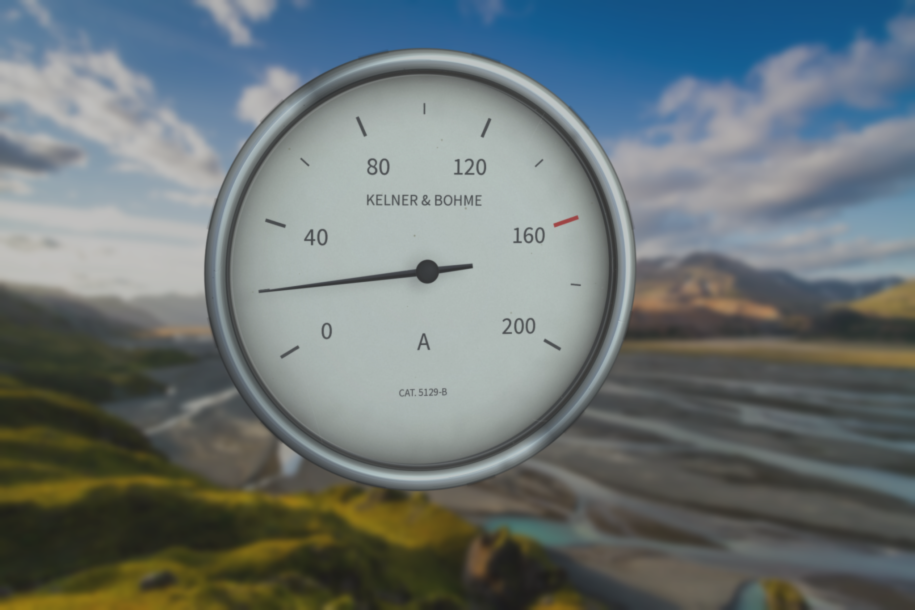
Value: 20 A
